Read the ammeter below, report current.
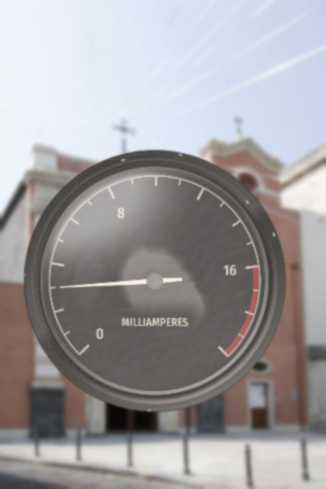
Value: 3 mA
